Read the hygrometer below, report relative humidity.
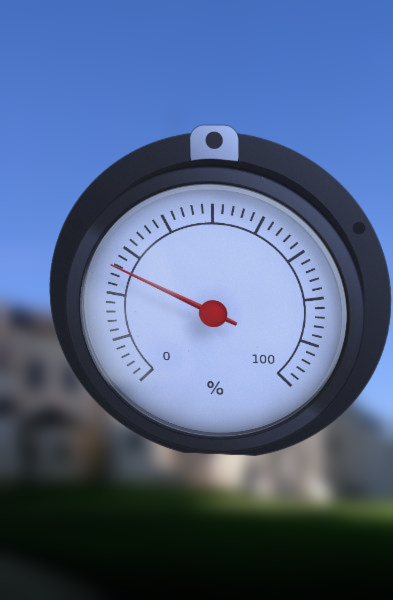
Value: 26 %
